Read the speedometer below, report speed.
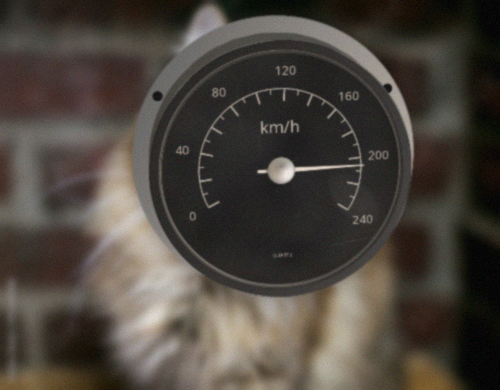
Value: 205 km/h
